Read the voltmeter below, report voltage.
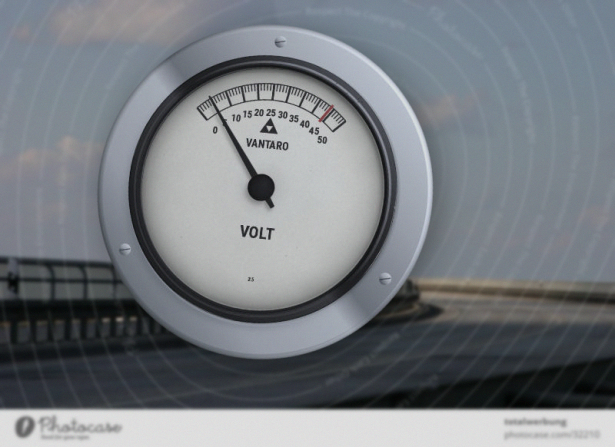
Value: 5 V
